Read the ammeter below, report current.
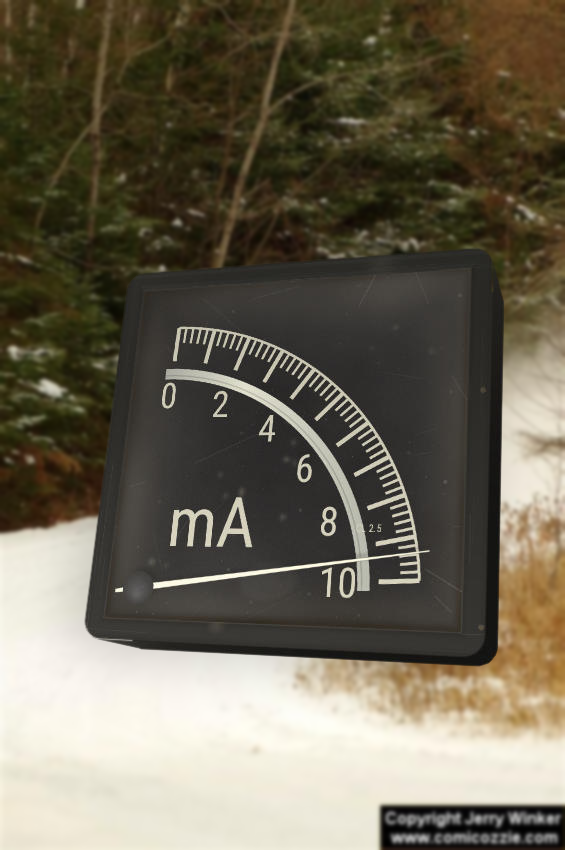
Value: 9.4 mA
